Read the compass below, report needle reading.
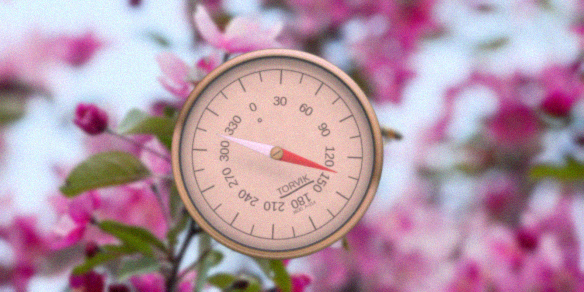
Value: 135 °
